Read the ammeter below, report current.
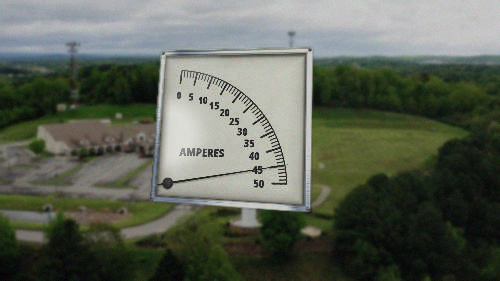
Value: 45 A
